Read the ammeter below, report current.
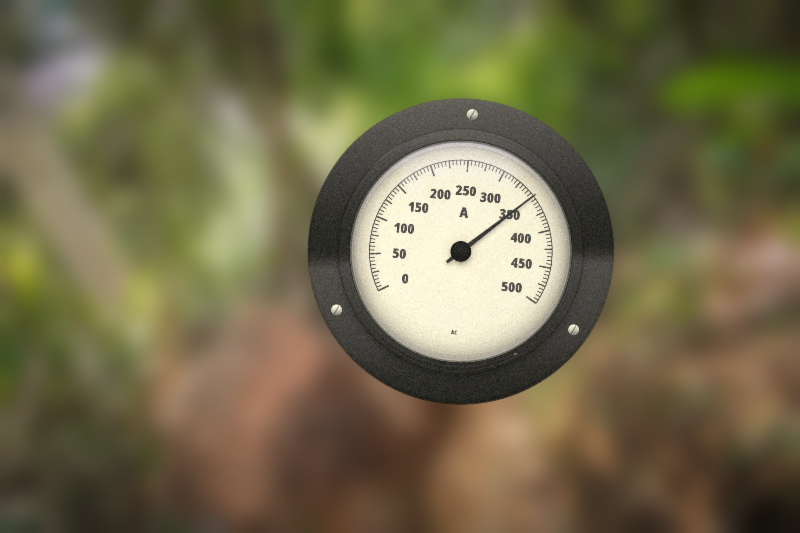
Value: 350 A
